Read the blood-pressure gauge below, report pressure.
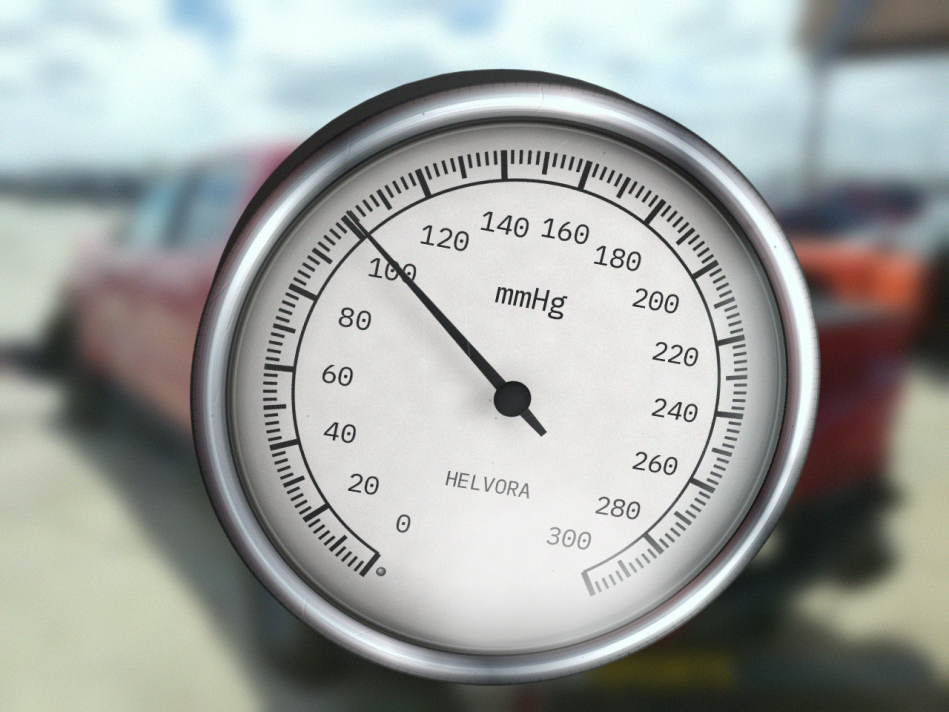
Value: 102 mmHg
